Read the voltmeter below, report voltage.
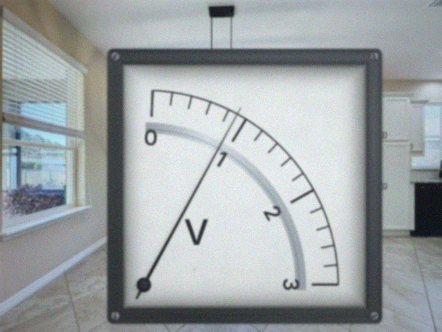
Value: 0.9 V
